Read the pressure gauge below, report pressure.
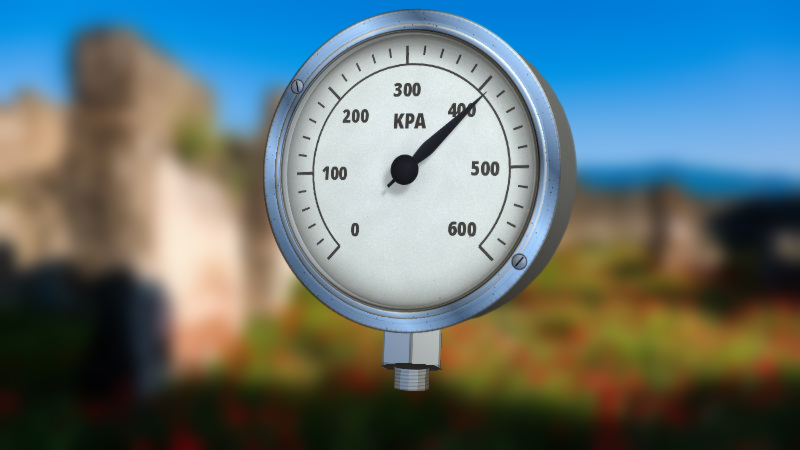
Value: 410 kPa
